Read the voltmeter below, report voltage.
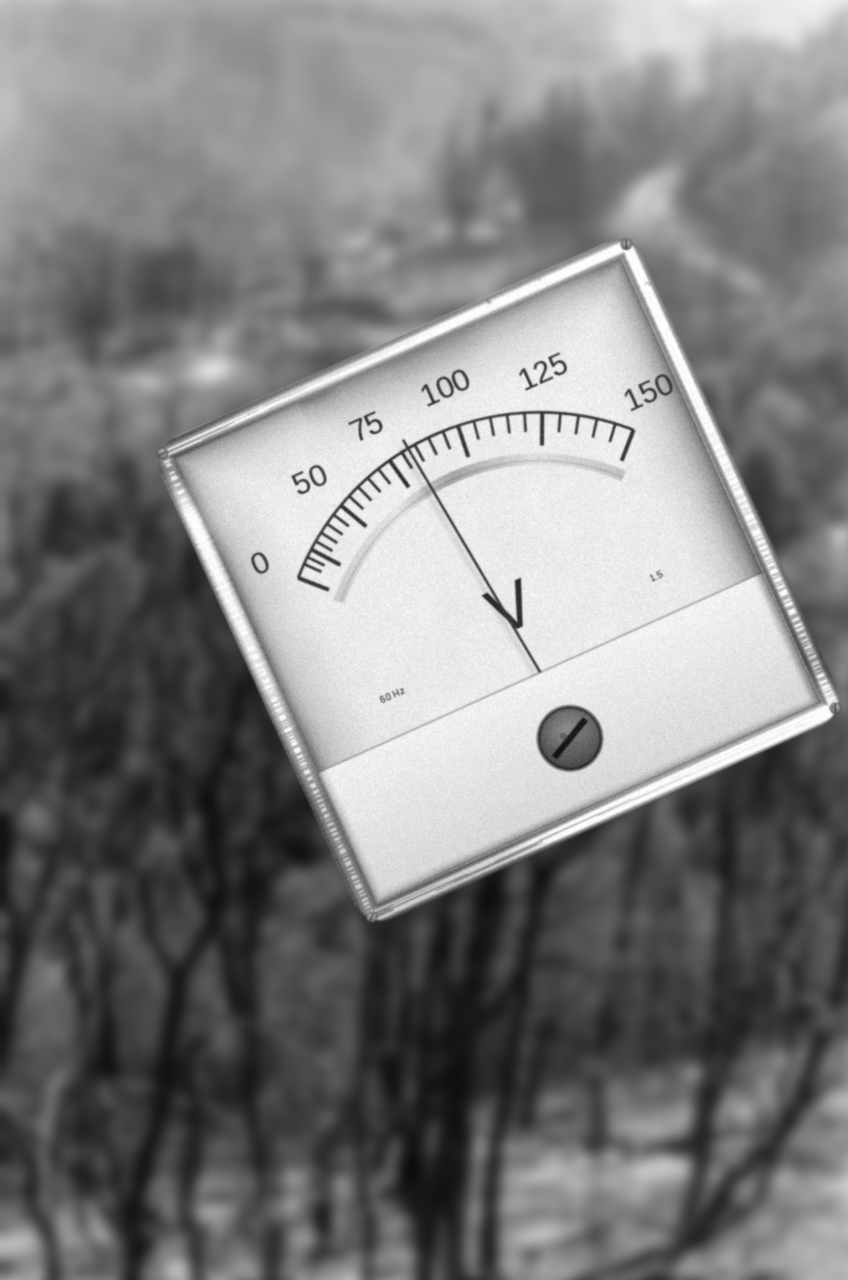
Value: 82.5 V
